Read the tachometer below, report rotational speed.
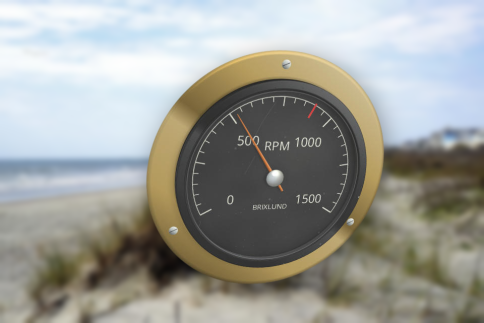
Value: 525 rpm
